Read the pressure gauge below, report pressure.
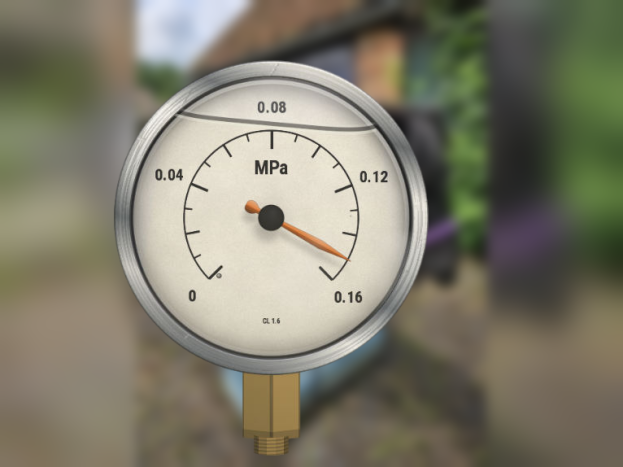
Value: 0.15 MPa
